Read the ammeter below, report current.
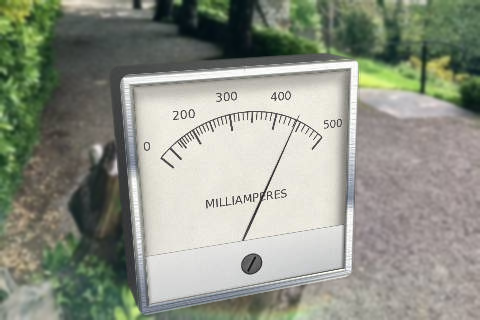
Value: 440 mA
